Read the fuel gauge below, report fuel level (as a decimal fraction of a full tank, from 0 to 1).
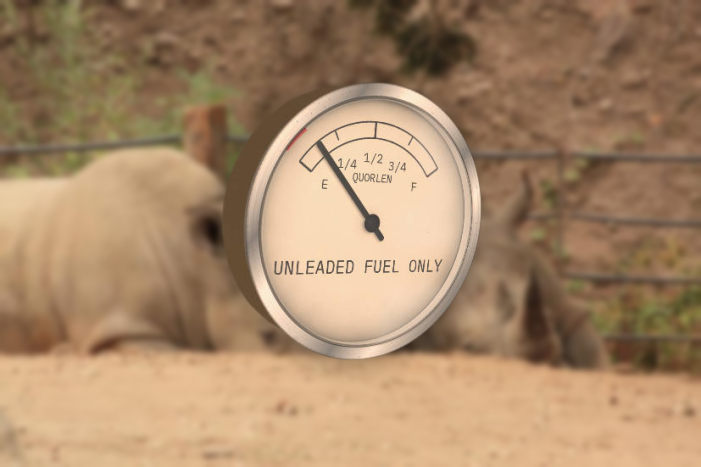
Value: 0.125
